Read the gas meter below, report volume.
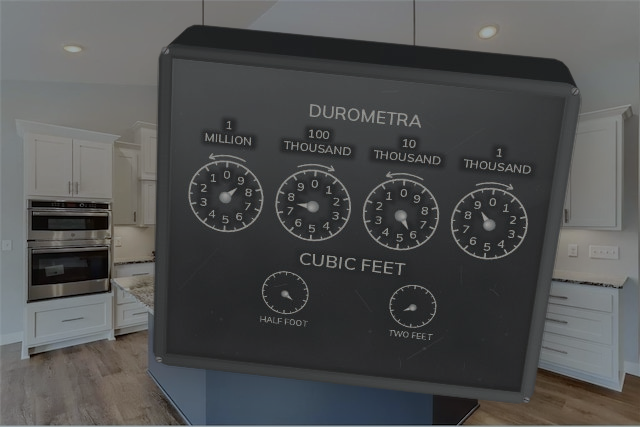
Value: 875900 ft³
